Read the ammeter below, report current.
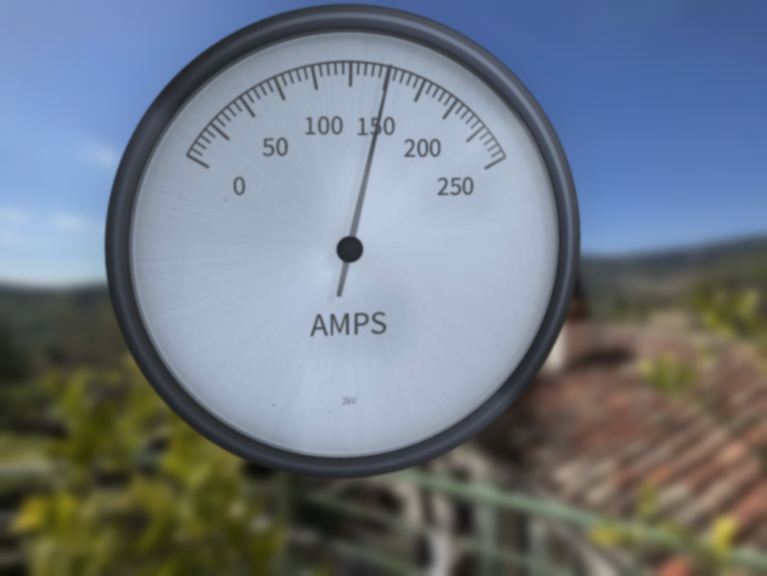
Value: 150 A
